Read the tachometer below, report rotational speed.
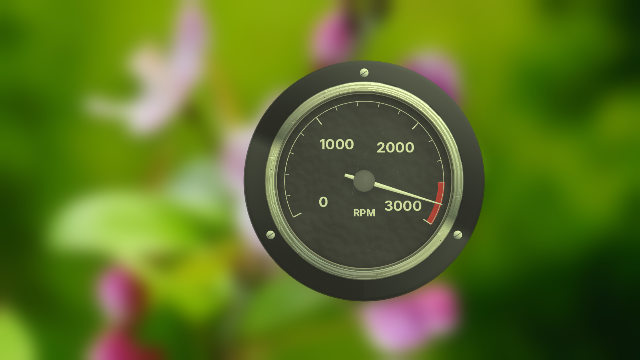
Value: 2800 rpm
